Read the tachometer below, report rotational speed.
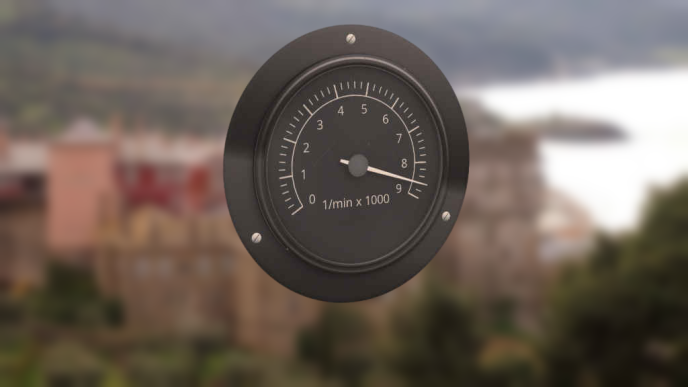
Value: 8600 rpm
